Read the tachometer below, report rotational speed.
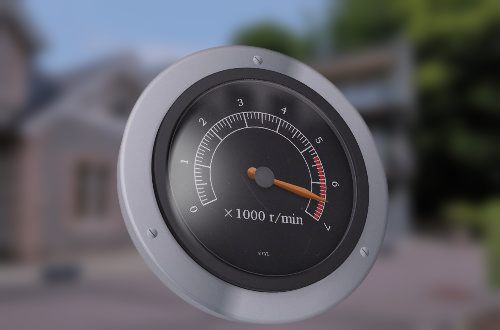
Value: 6500 rpm
